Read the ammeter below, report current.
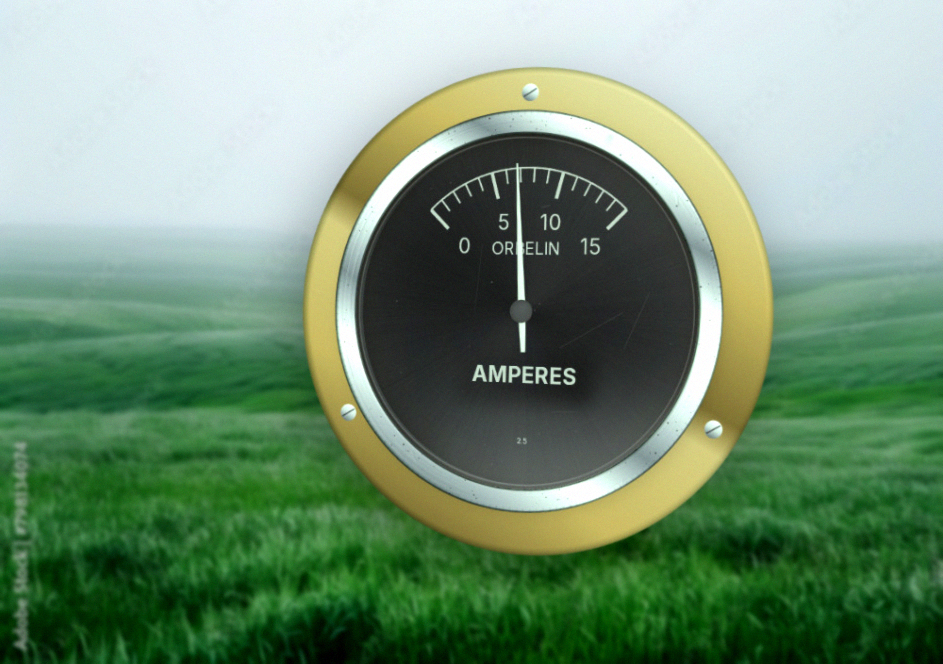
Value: 7 A
